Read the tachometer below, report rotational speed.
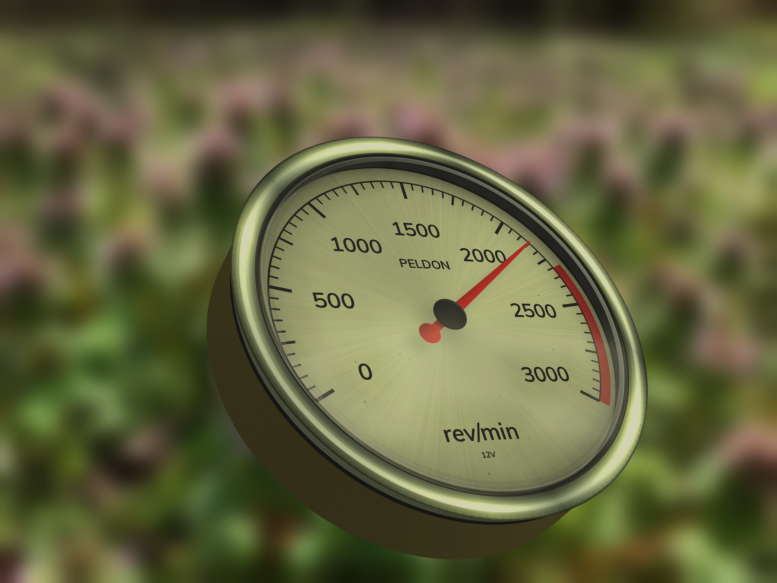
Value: 2150 rpm
